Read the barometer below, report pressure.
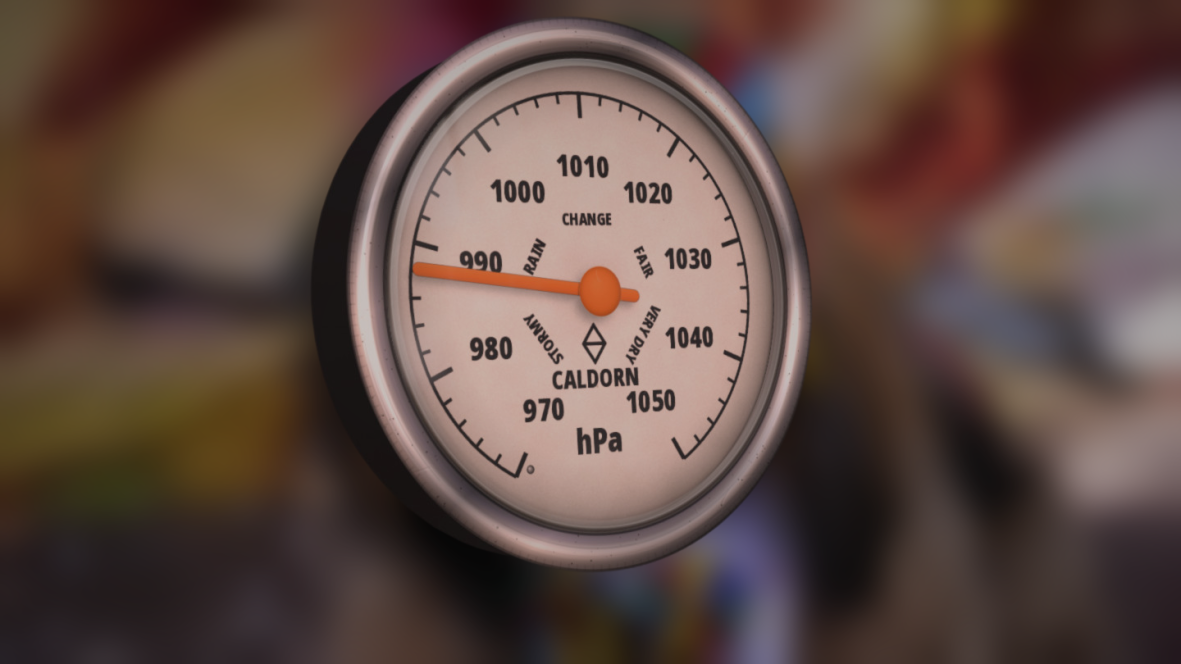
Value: 988 hPa
